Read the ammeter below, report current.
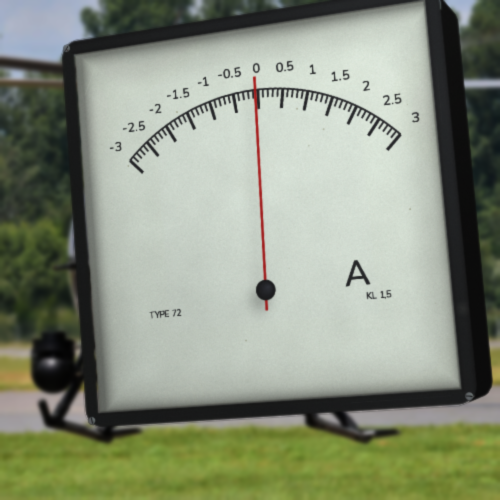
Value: 0 A
